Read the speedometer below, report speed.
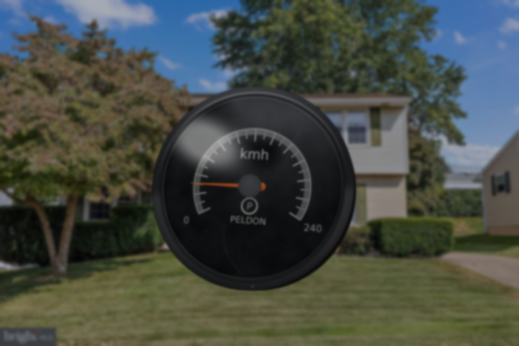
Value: 30 km/h
